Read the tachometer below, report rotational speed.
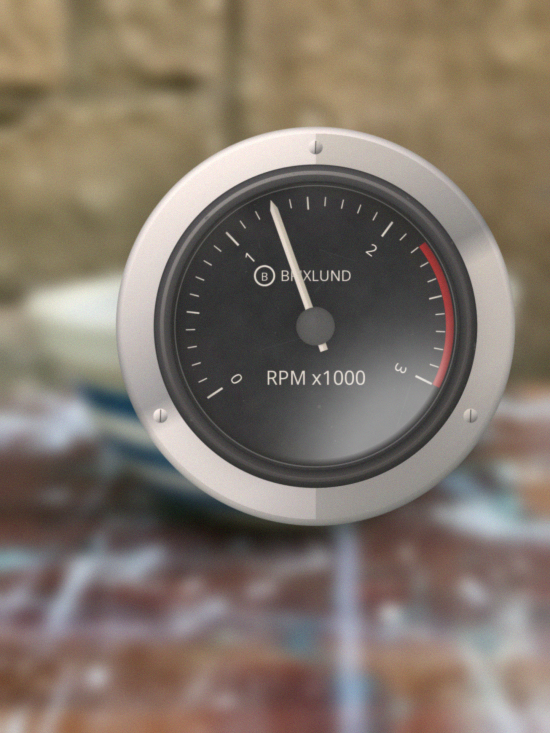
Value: 1300 rpm
